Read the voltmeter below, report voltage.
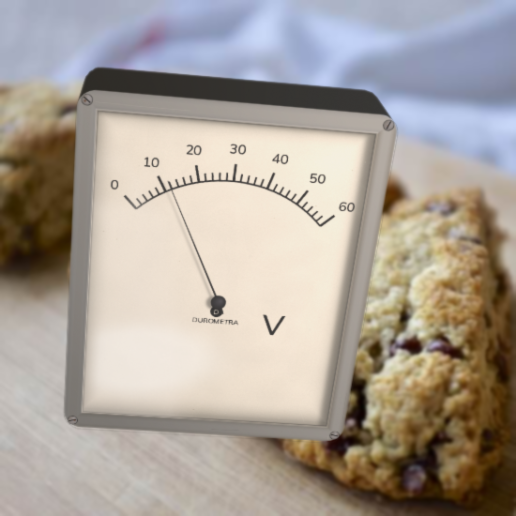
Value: 12 V
